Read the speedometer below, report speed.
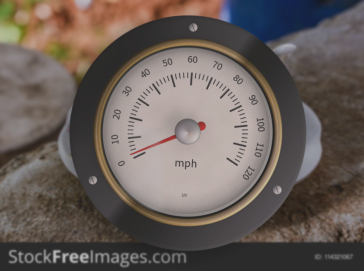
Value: 2 mph
